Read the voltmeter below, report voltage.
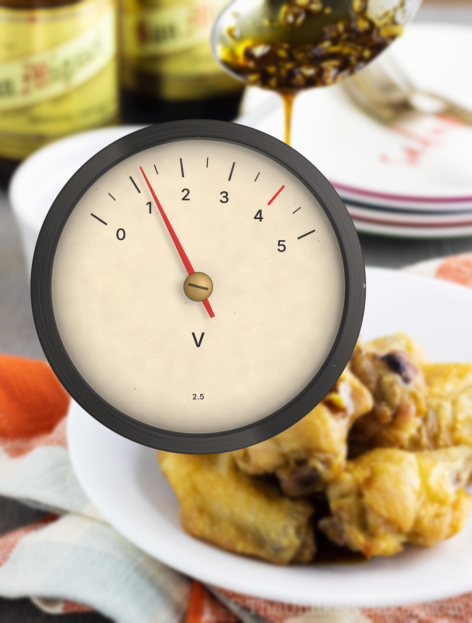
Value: 1.25 V
